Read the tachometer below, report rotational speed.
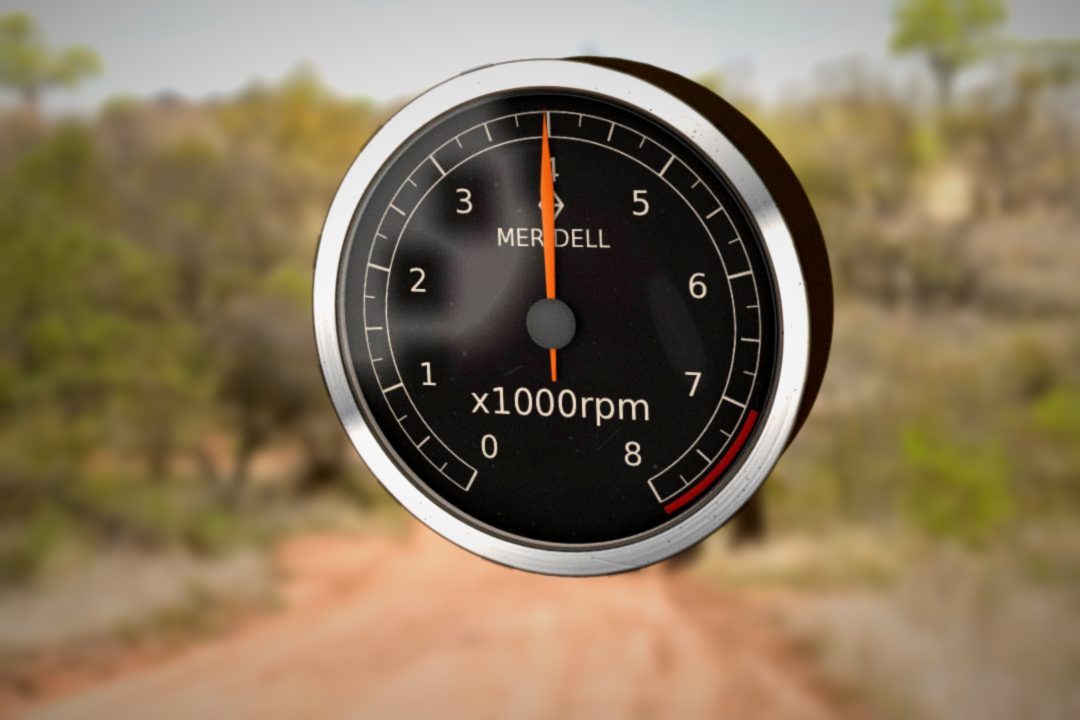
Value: 4000 rpm
